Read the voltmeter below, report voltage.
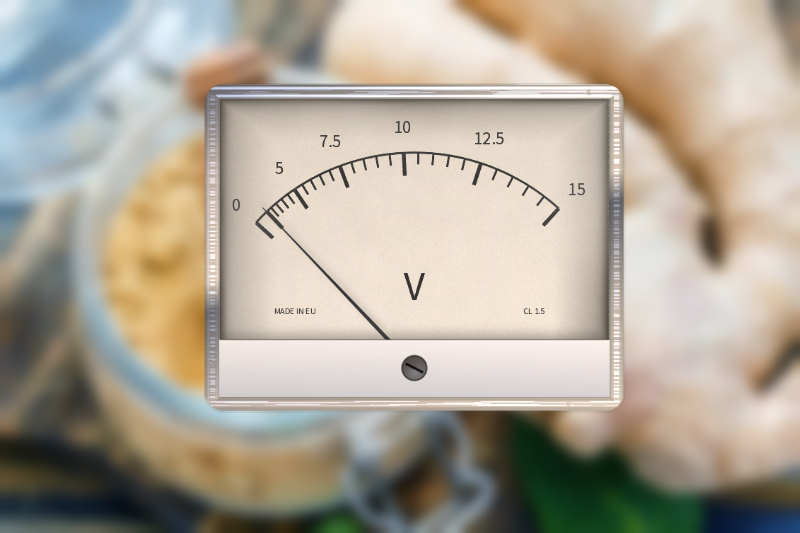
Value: 2.5 V
